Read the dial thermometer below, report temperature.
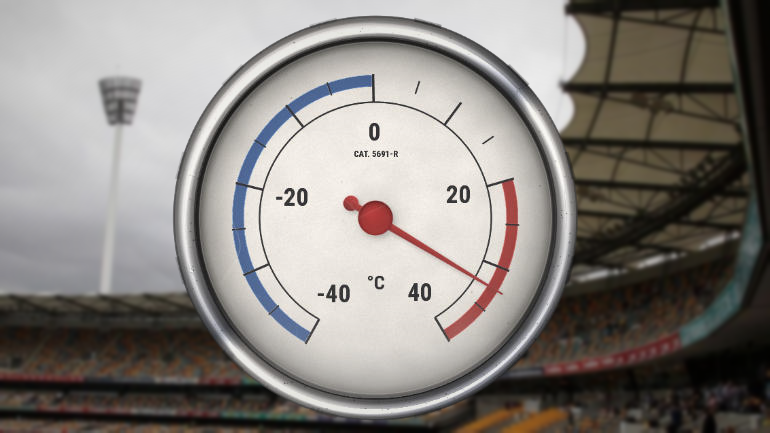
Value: 32.5 °C
